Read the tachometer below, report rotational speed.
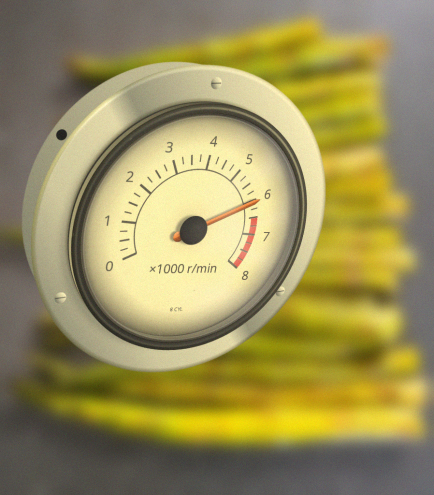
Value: 6000 rpm
